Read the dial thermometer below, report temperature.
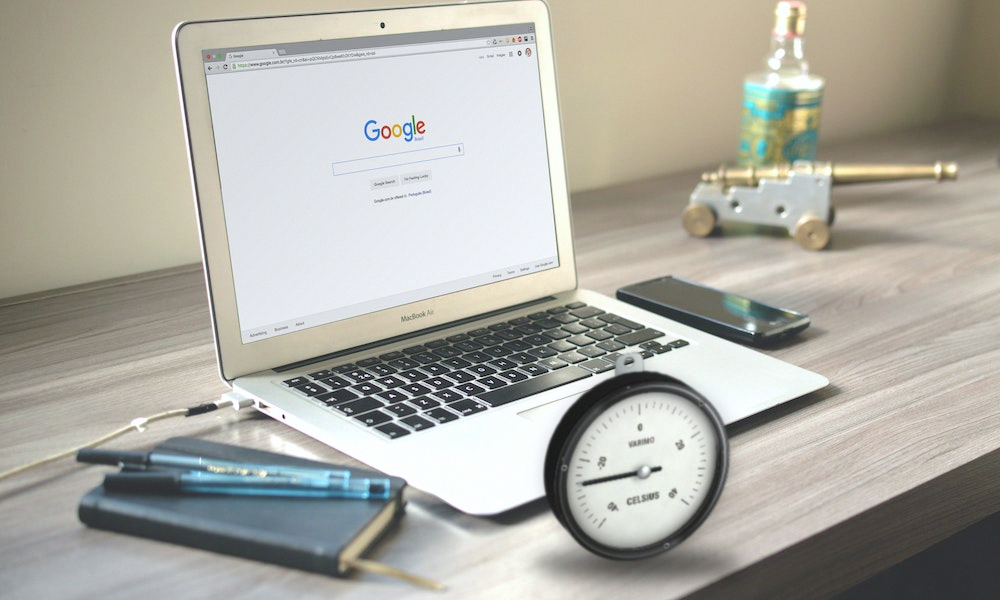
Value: -26 °C
